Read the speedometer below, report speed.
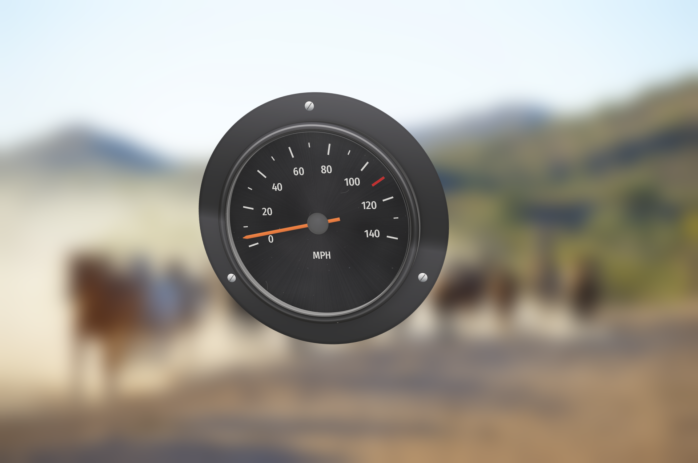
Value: 5 mph
